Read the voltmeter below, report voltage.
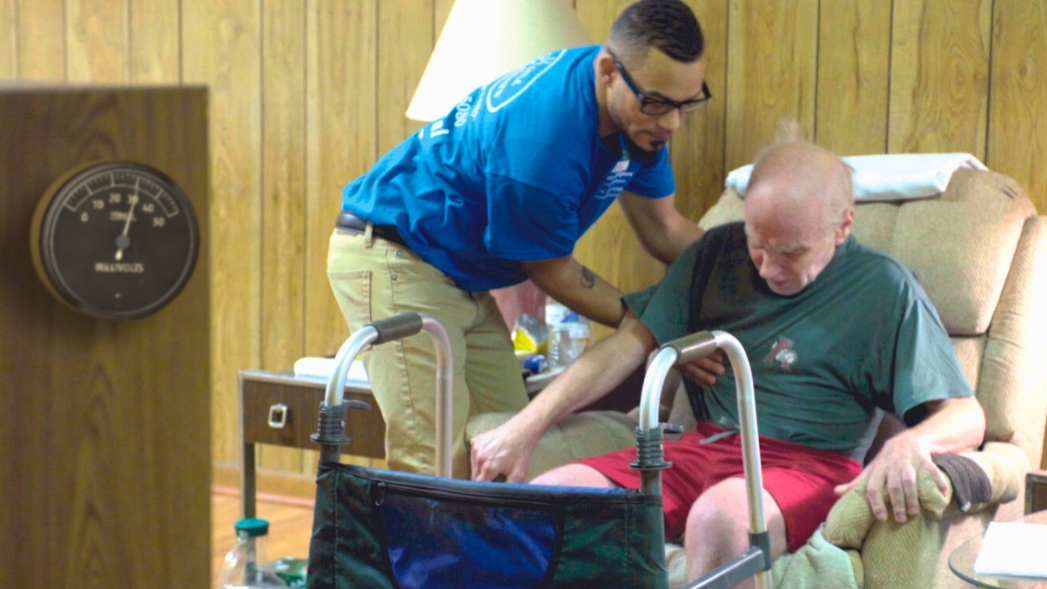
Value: 30 mV
